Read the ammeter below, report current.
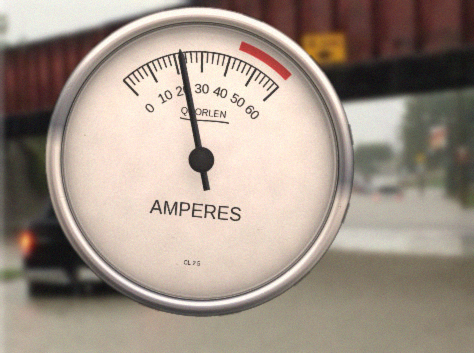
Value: 22 A
